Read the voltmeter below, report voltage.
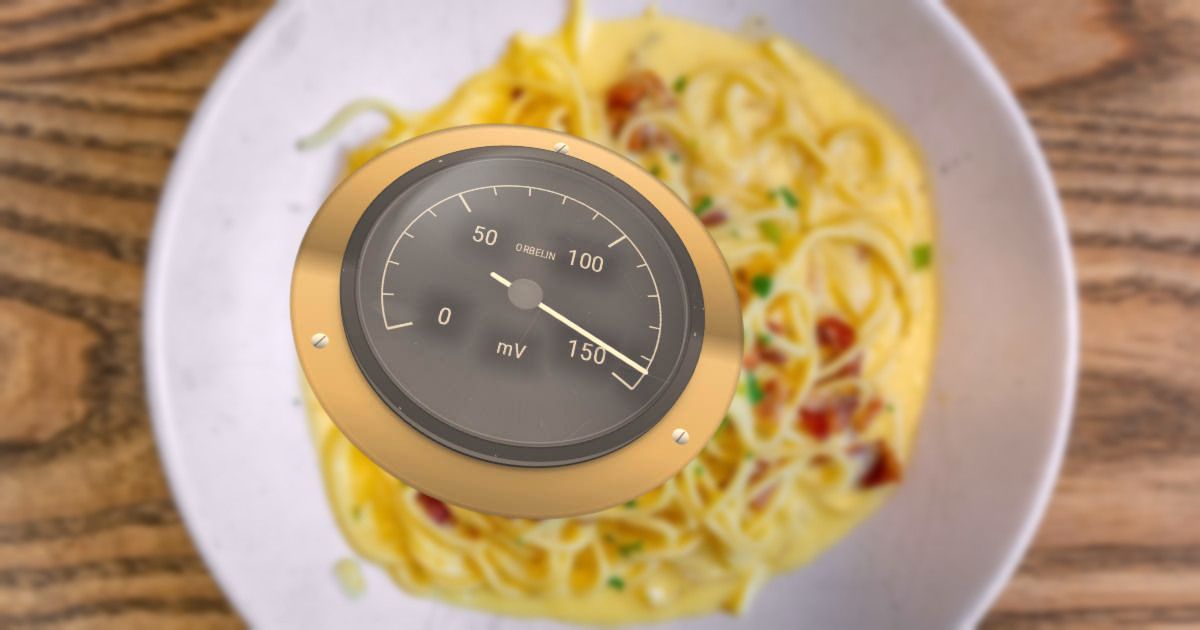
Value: 145 mV
